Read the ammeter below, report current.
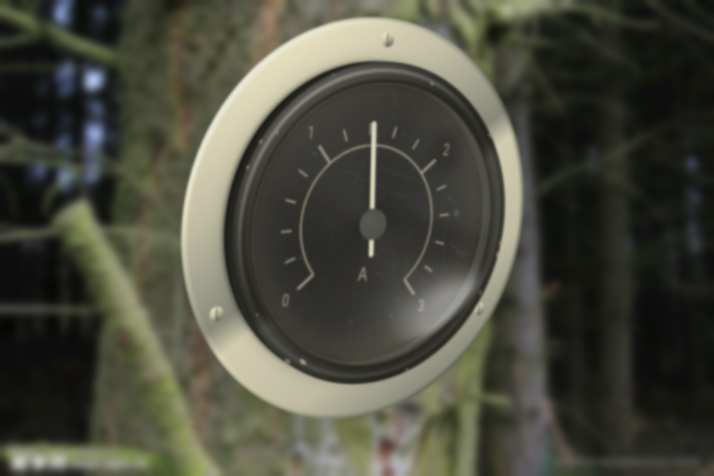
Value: 1.4 A
